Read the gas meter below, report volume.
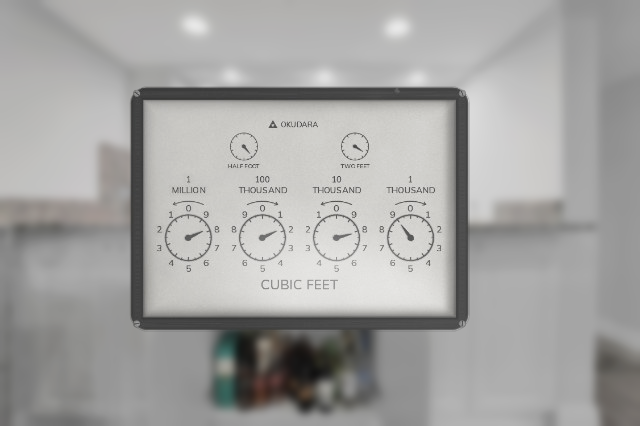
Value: 817900 ft³
